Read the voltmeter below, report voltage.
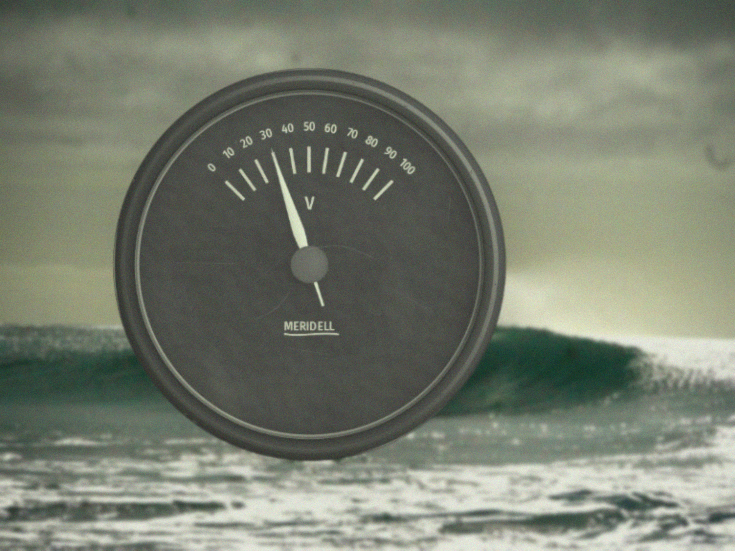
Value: 30 V
